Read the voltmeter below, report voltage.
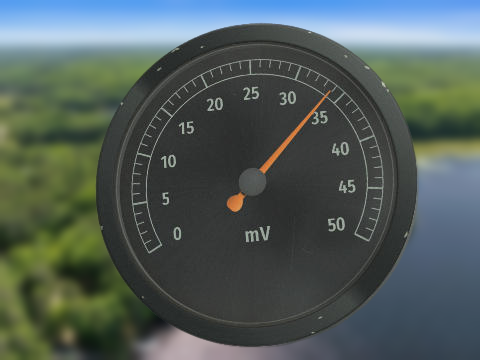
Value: 34 mV
